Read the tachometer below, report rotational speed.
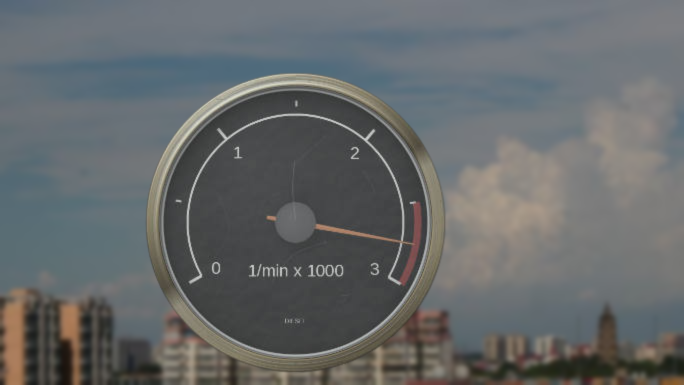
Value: 2750 rpm
